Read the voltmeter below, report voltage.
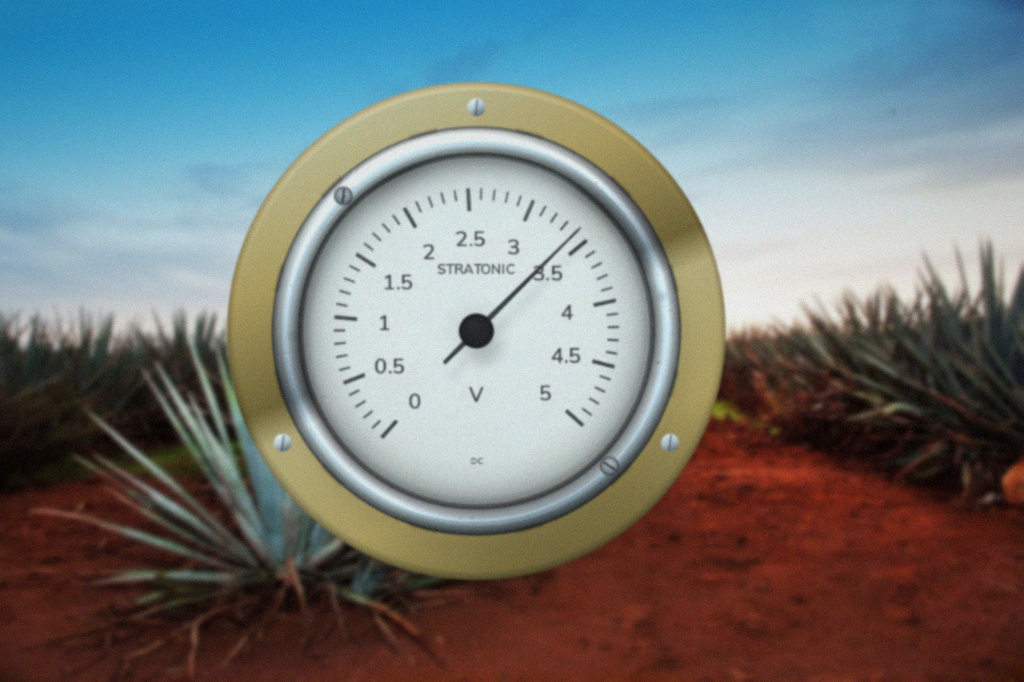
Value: 3.4 V
